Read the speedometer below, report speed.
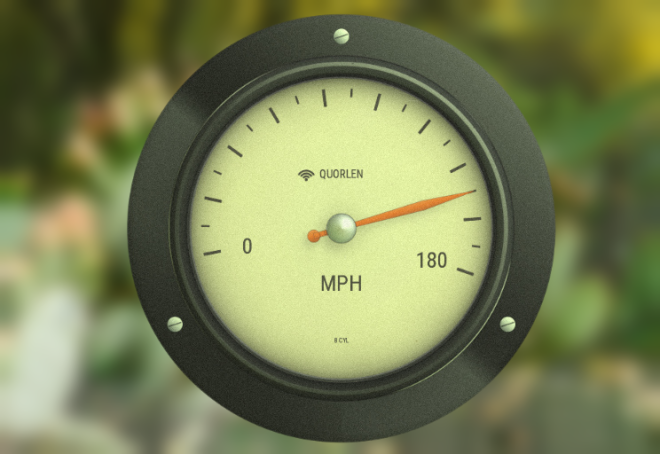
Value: 150 mph
